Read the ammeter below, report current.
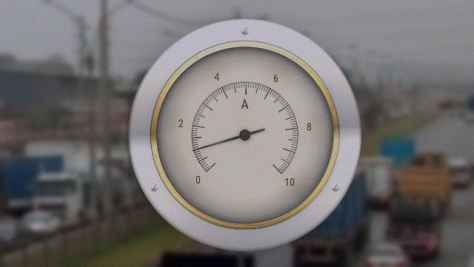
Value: 1 A
